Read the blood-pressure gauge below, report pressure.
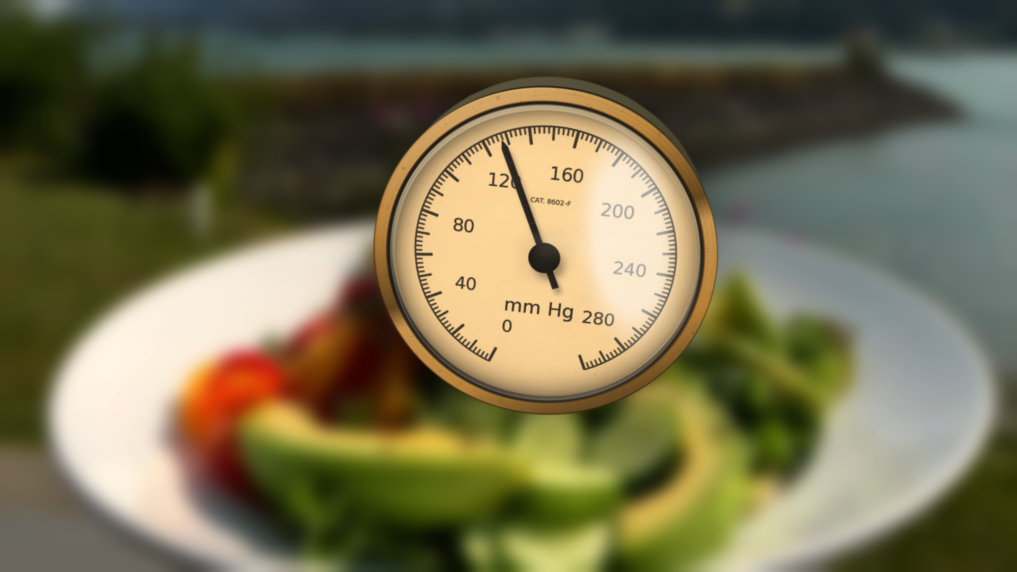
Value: 128 mmHg
